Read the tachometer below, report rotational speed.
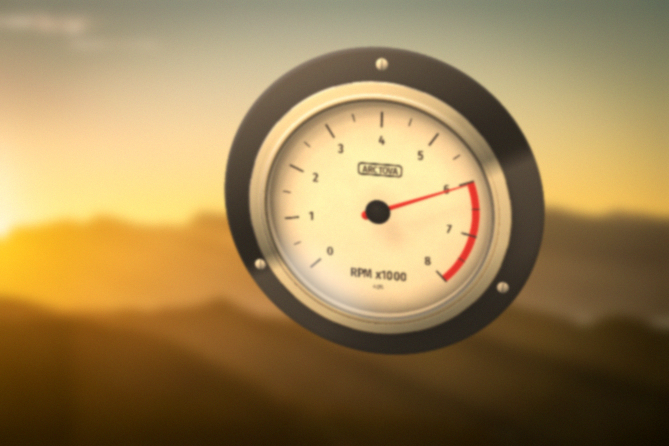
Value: 6000 rpm
